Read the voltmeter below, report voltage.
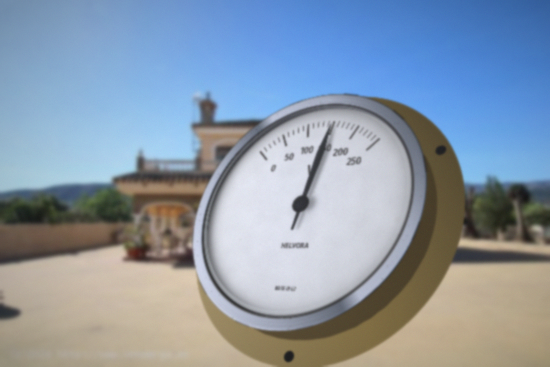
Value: 150 V
